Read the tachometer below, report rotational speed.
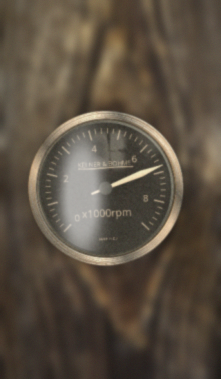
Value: 6800 rpm
